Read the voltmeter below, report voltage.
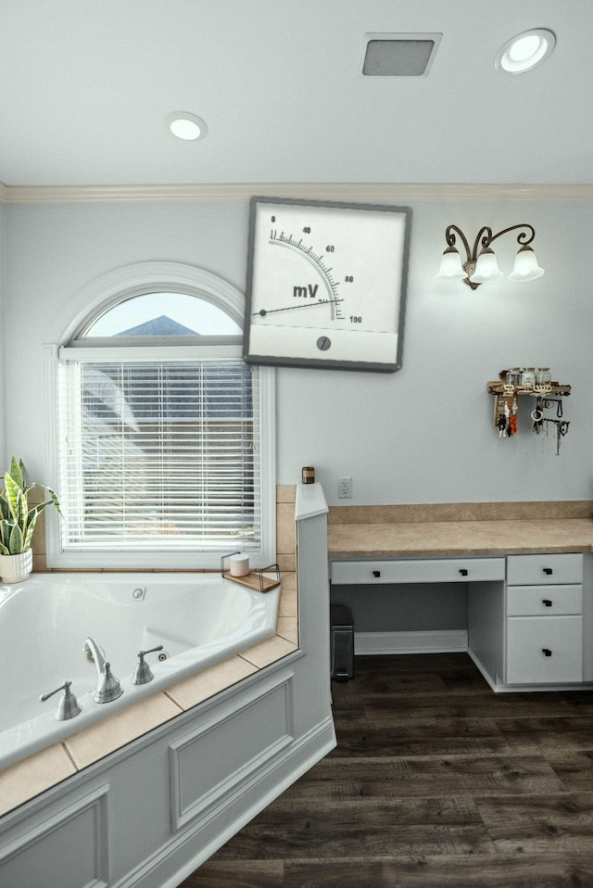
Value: 90 mV
